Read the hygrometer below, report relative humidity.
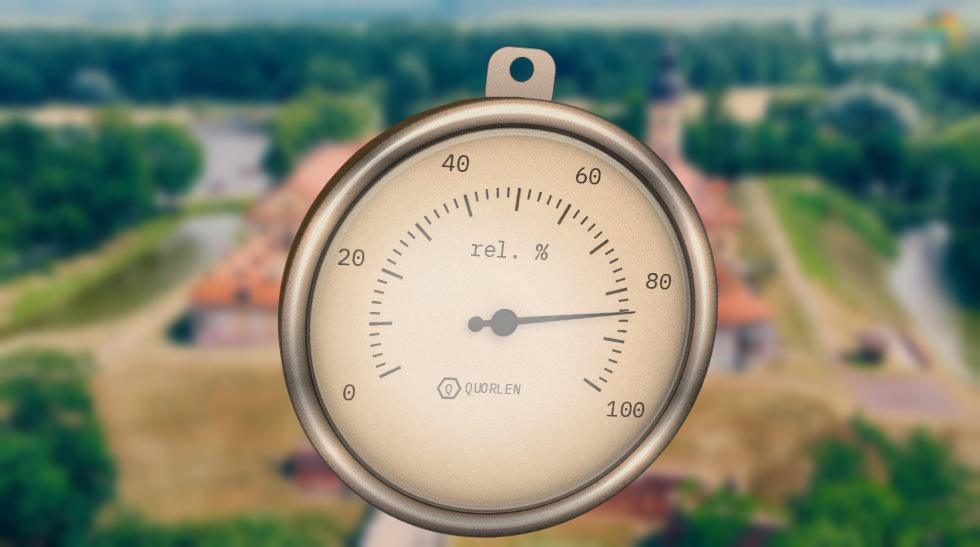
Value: 84 %
